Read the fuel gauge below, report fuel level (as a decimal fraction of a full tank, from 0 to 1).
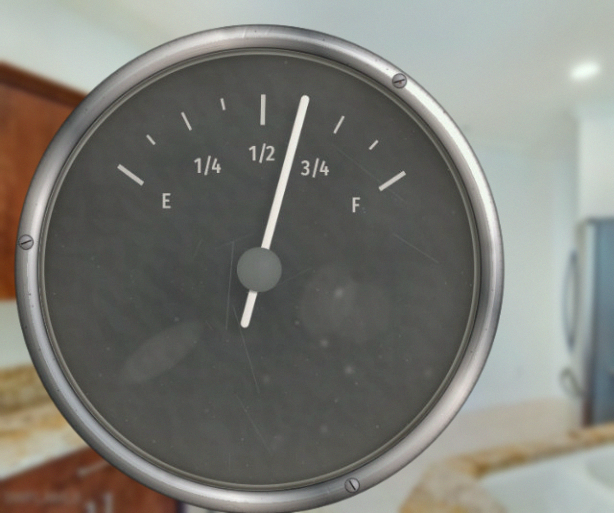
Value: 0.625
